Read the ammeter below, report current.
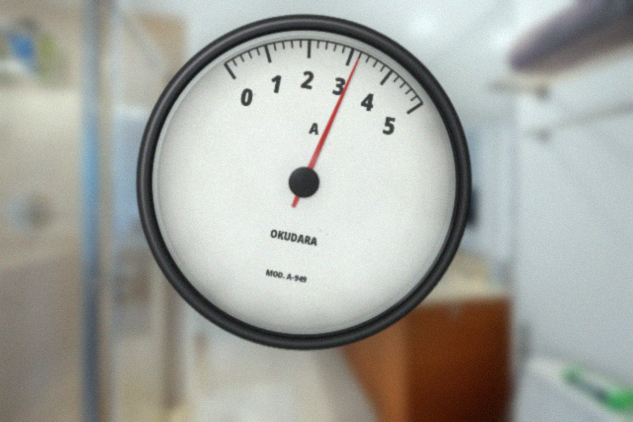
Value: 3.2 A
